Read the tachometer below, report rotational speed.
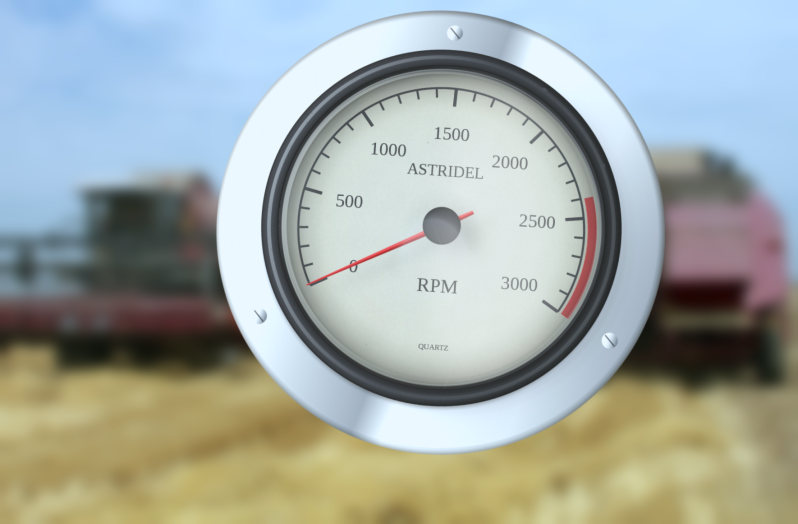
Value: 0 rpm
